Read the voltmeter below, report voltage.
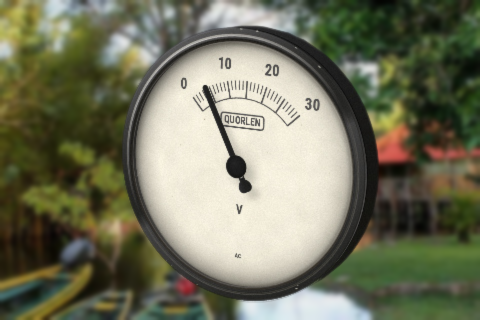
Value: 5 V
